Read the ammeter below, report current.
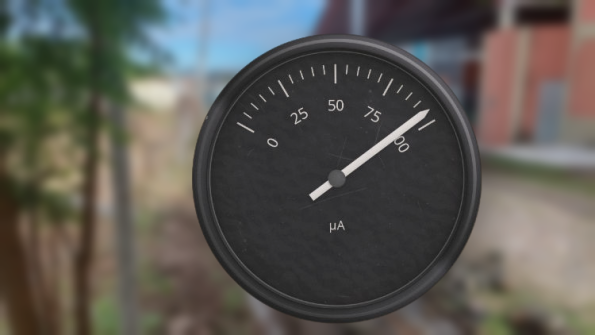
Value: 95 µA
